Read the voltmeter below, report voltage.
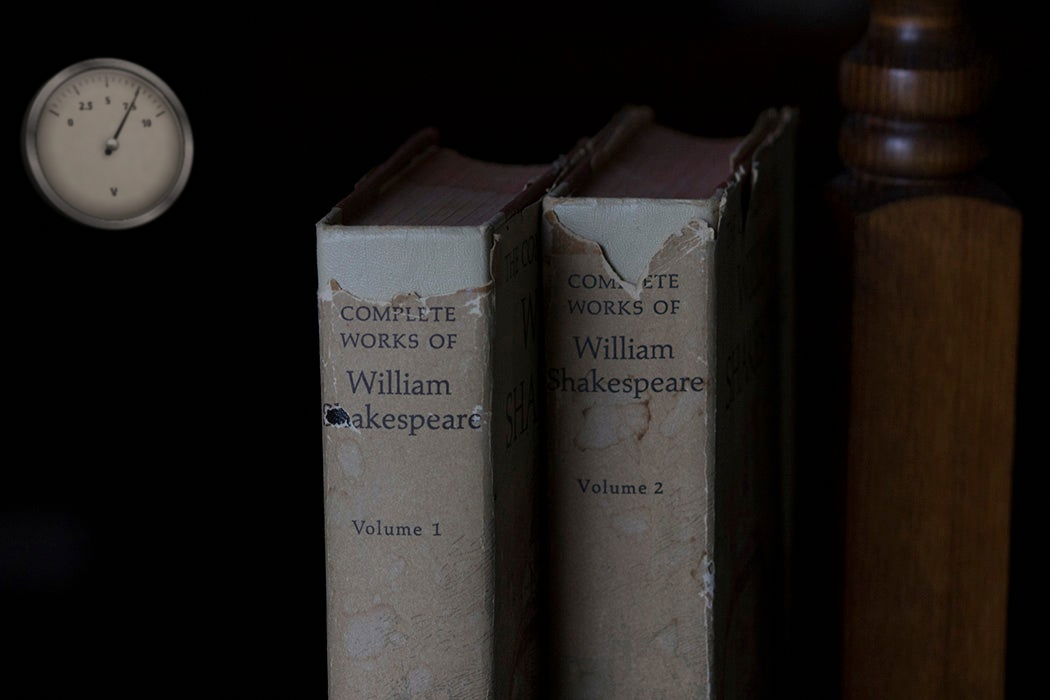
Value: 7.5 V
